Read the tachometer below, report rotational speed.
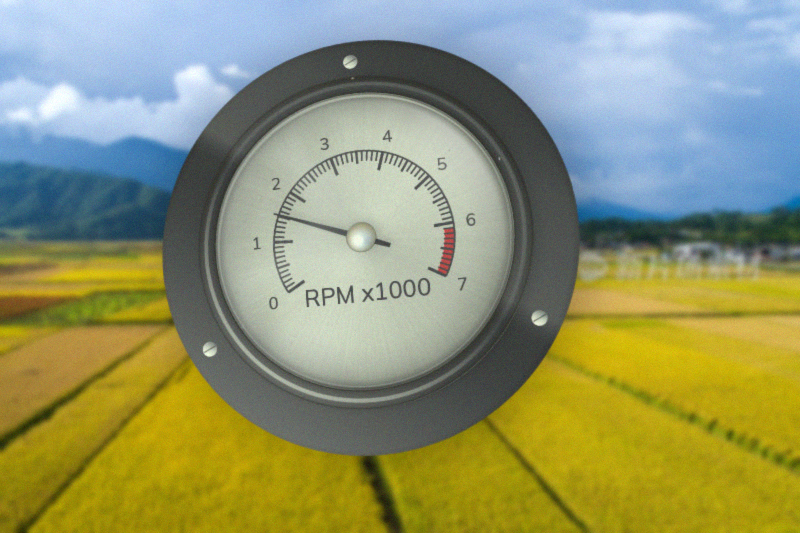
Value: 1500 rpm
